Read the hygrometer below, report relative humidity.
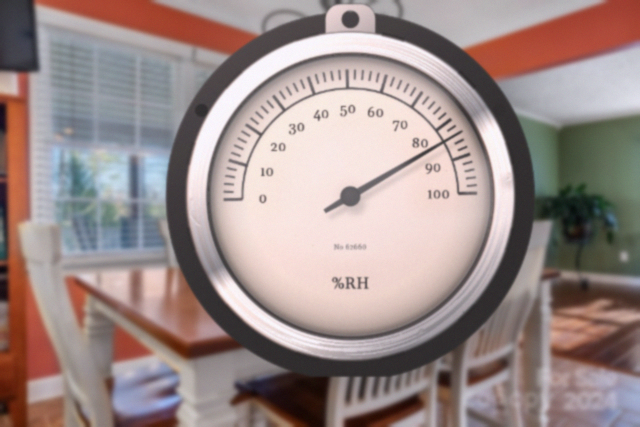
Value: 84 %
